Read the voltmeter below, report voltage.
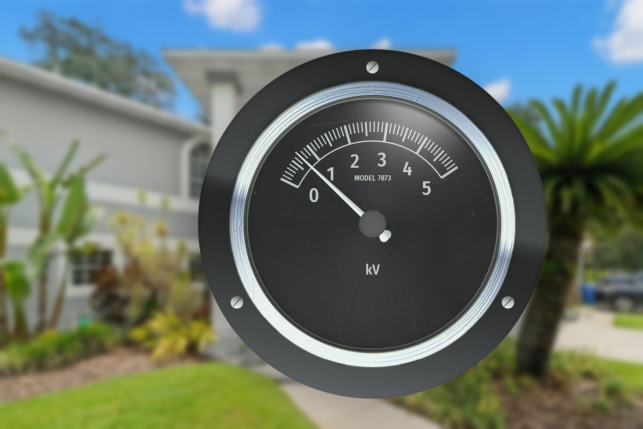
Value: 0.7 kV
